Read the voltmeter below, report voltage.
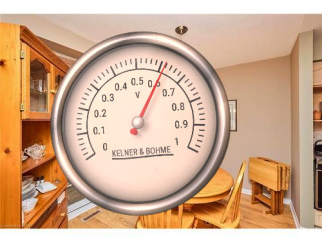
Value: 0.62 V
